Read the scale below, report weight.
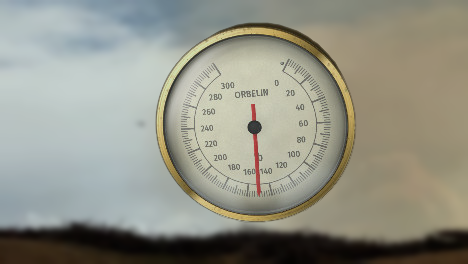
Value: 150 lb
